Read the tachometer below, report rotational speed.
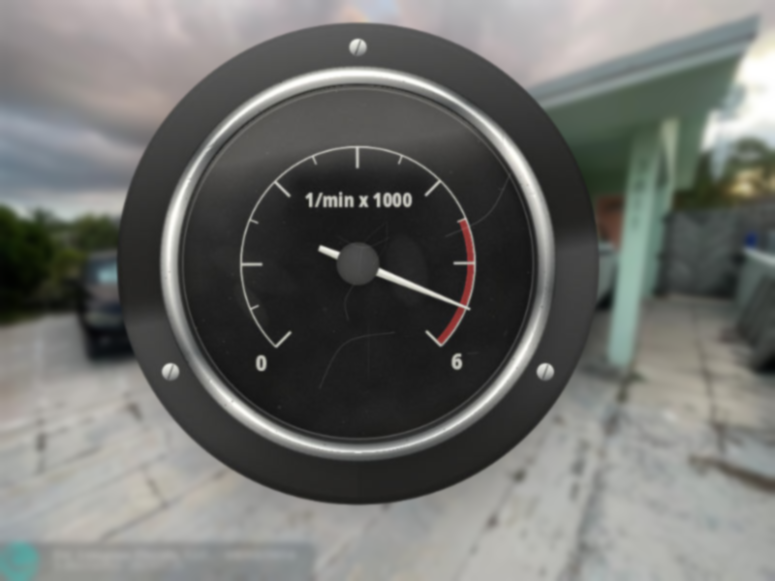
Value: 5500 rpm
